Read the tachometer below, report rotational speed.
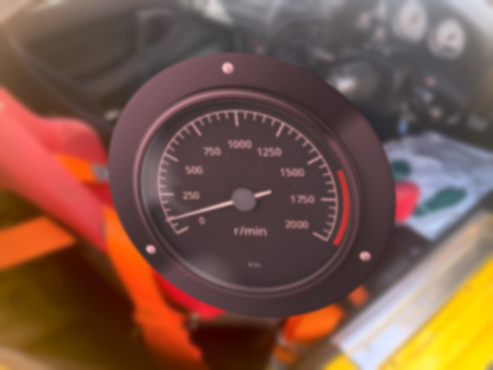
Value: 100 rpm
